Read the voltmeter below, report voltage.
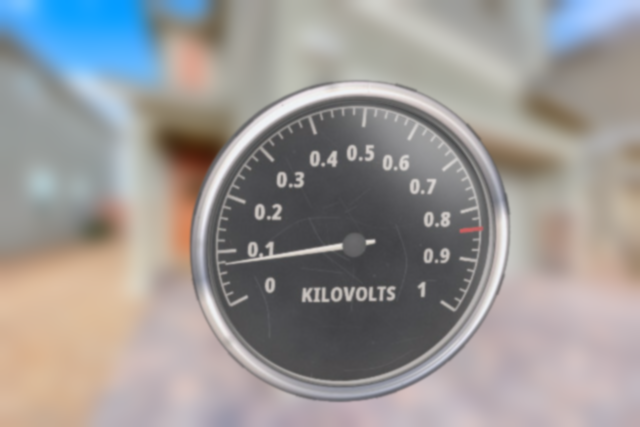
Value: 0.08 kV
